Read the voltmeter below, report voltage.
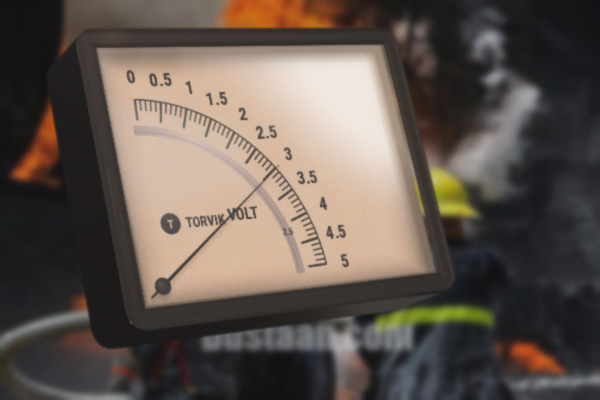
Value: 3 V
